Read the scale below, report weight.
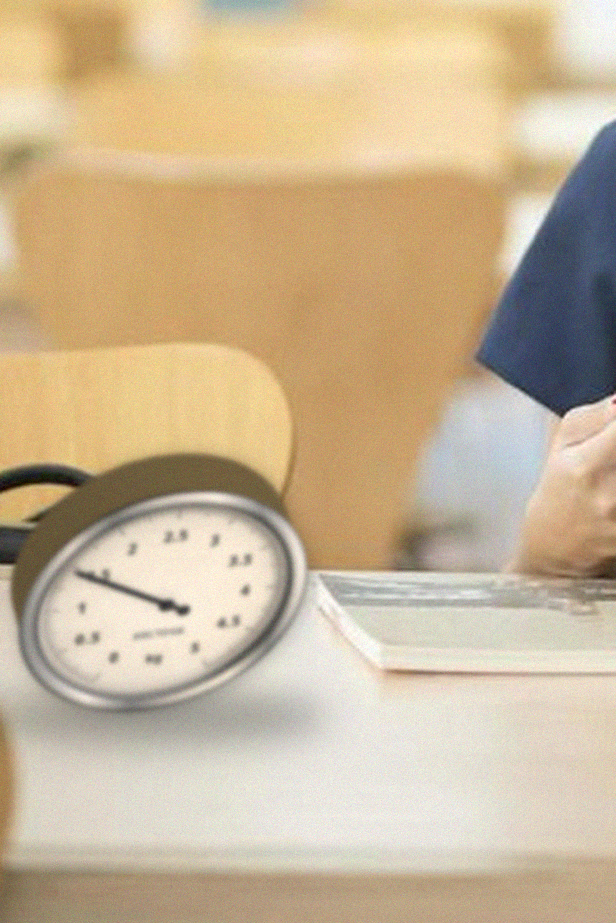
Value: 1.5 kg
